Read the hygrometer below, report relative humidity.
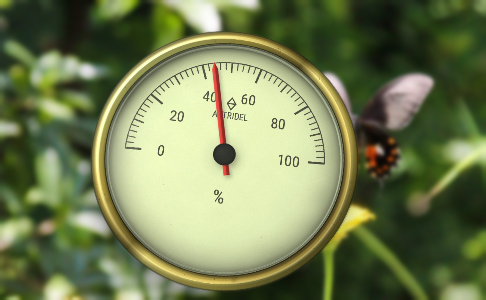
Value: 44 %
